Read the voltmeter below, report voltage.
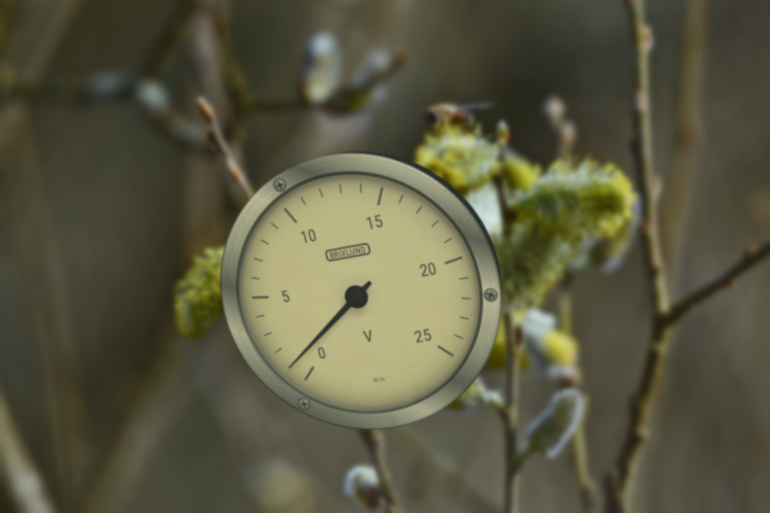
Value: 1 V
